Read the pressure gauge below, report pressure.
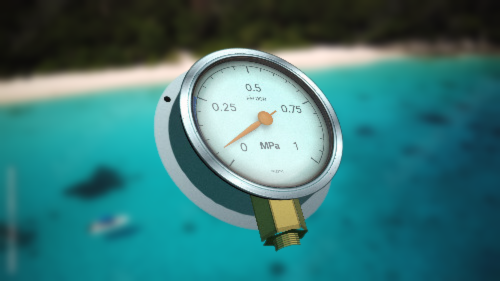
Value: 0.05 MPa
